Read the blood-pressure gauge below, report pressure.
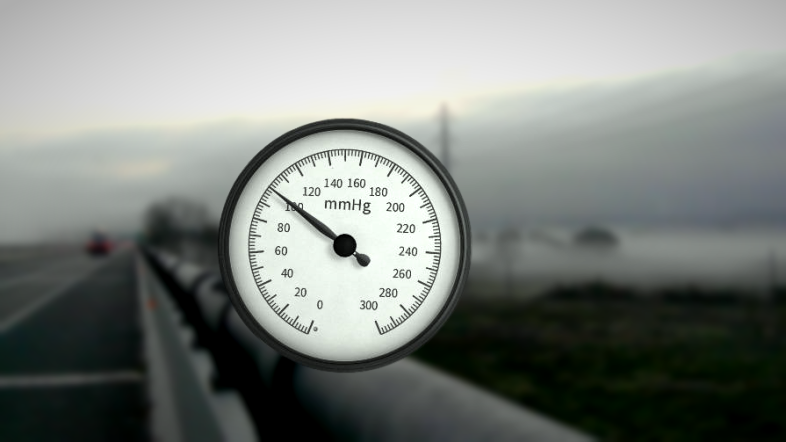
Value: 100 mmHg
